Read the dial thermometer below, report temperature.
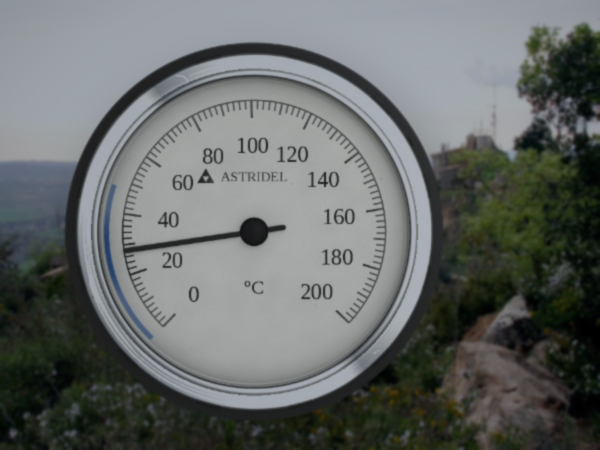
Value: 28 °C
